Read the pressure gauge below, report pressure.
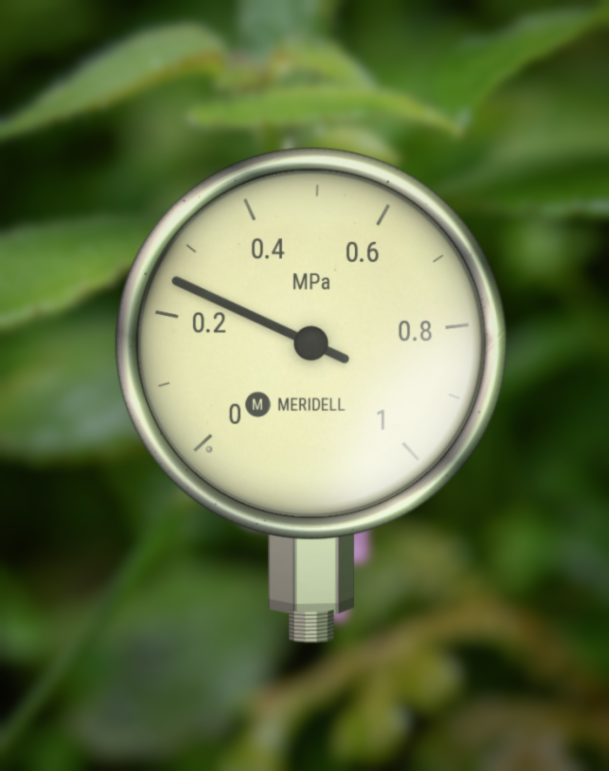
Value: 0.25 MPa
